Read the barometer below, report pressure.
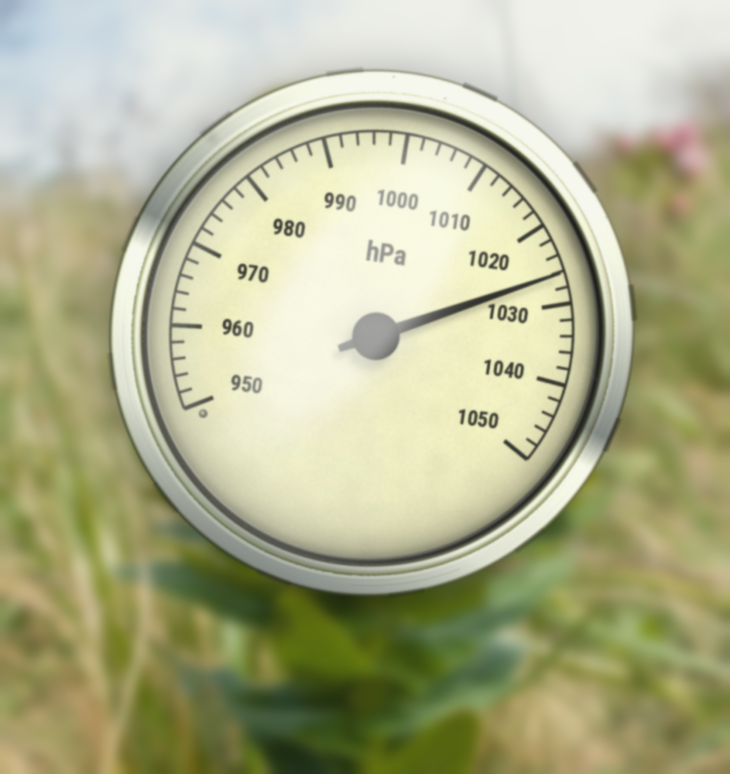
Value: 1026 hPa
